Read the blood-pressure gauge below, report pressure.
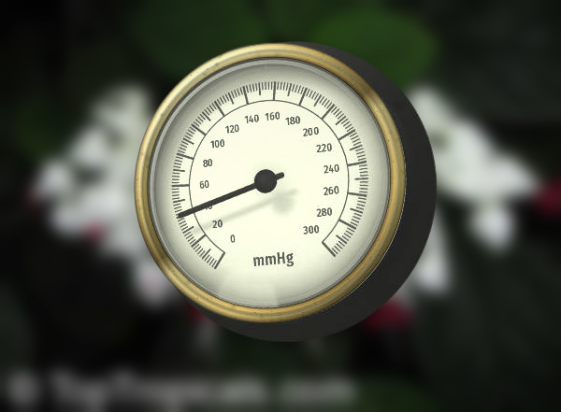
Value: 40 mmHg
